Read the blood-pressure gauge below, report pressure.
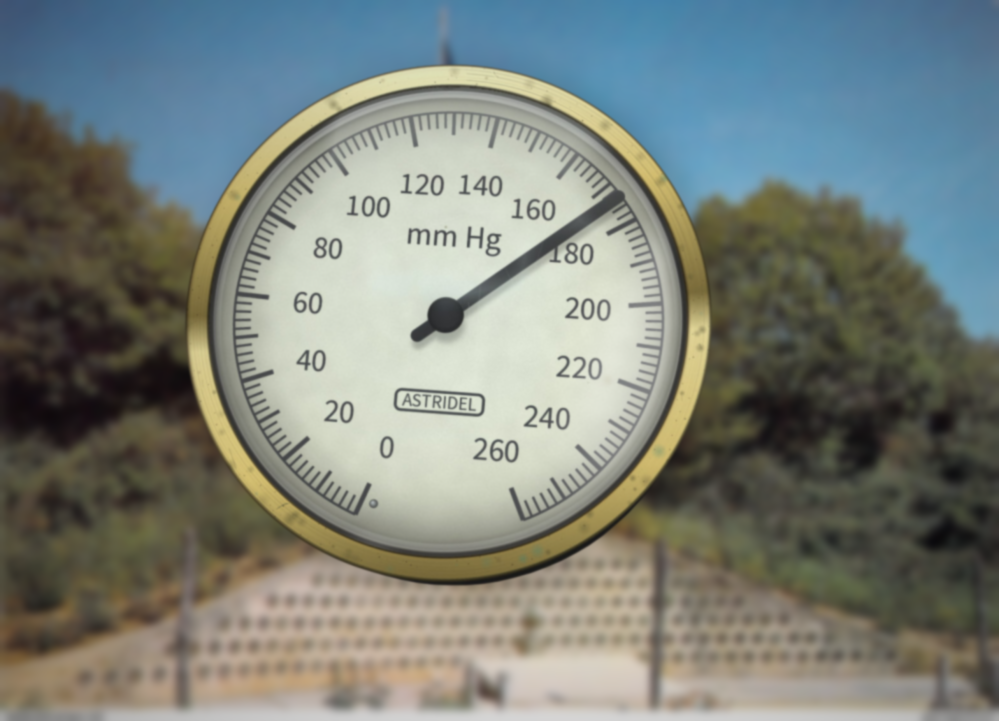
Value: 174 mmHg
